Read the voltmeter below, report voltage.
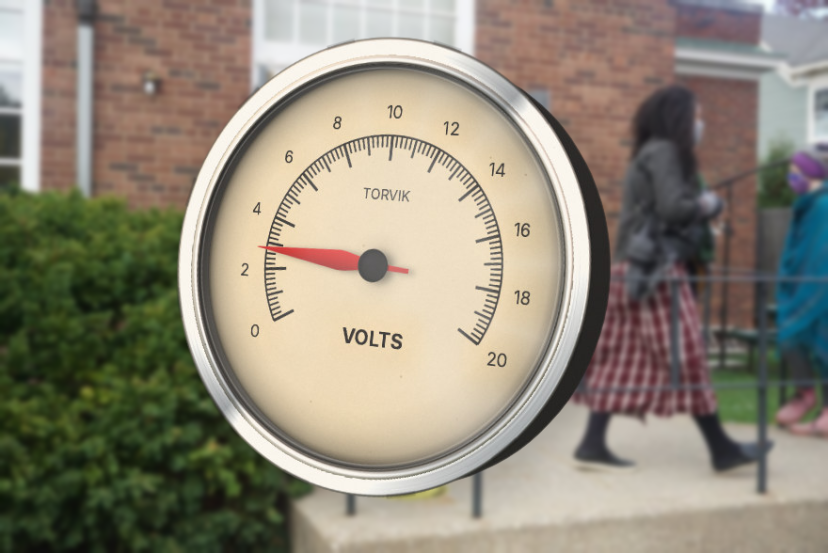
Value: 2.8 V
